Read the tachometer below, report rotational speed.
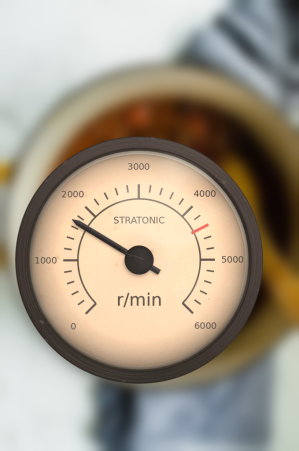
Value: 1700 rpm
